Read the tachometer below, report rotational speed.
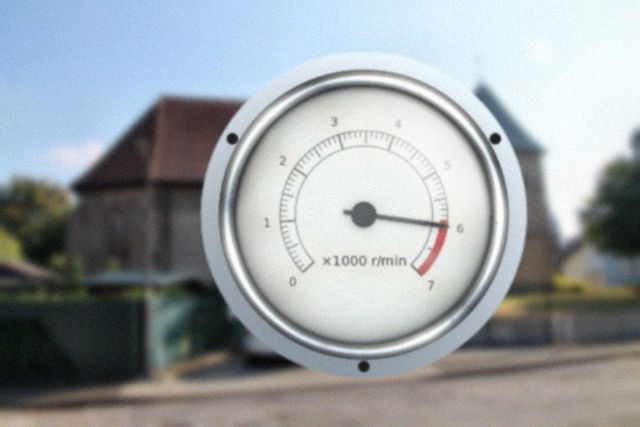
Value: 6000 rpm
